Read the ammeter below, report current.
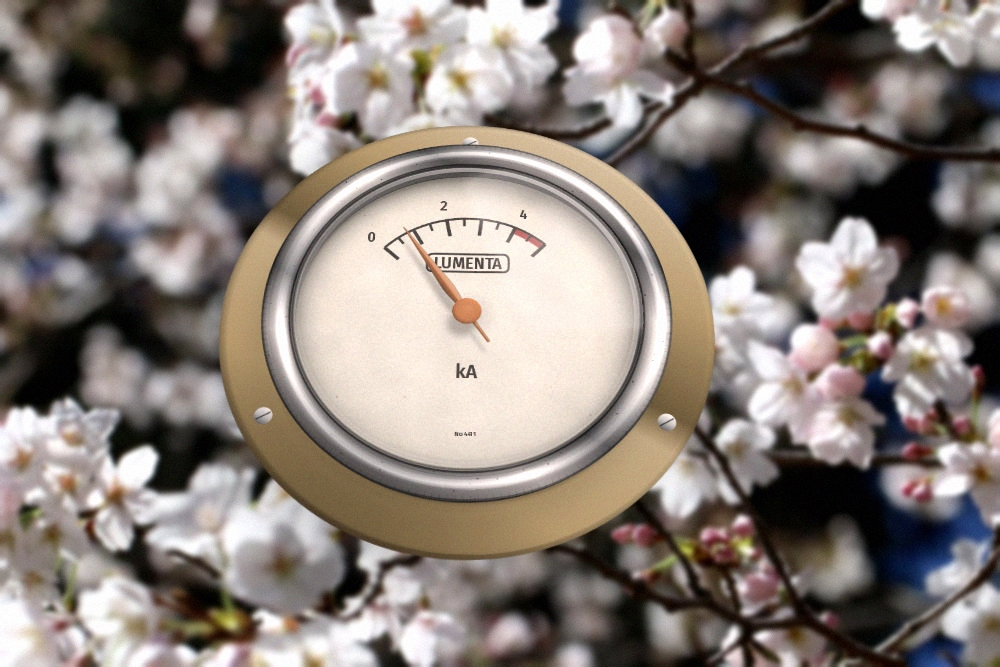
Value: 0.75 kA
